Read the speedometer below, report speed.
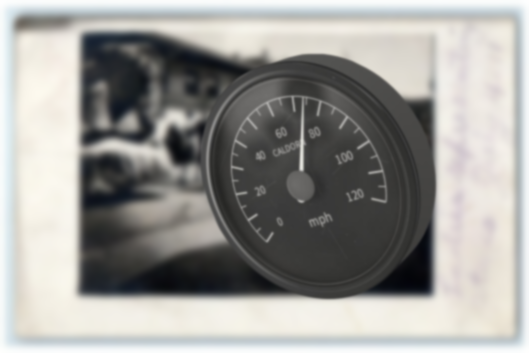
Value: 75 mph
